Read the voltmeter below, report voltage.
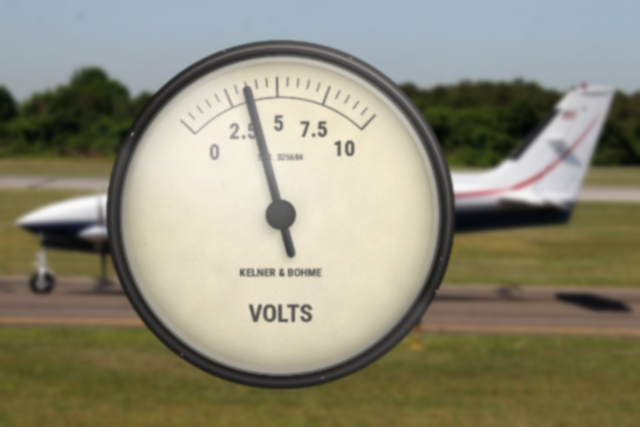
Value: 3.5 V
